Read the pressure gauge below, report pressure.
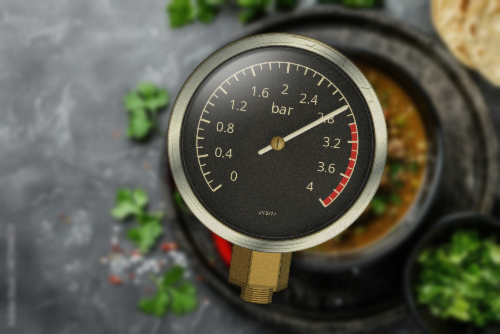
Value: 2.8 bar
